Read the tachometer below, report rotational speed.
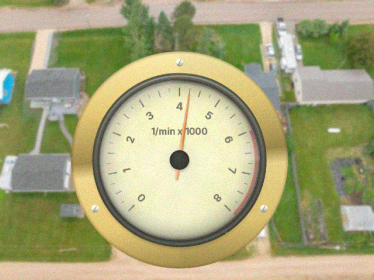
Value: 4250 rpm
